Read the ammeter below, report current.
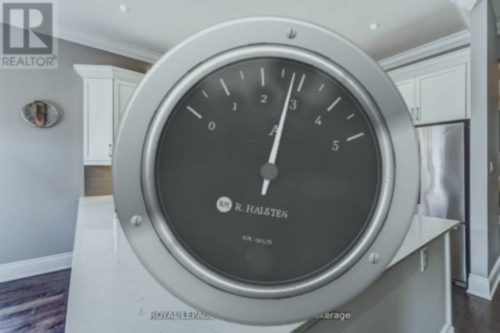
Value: 2.75 A
